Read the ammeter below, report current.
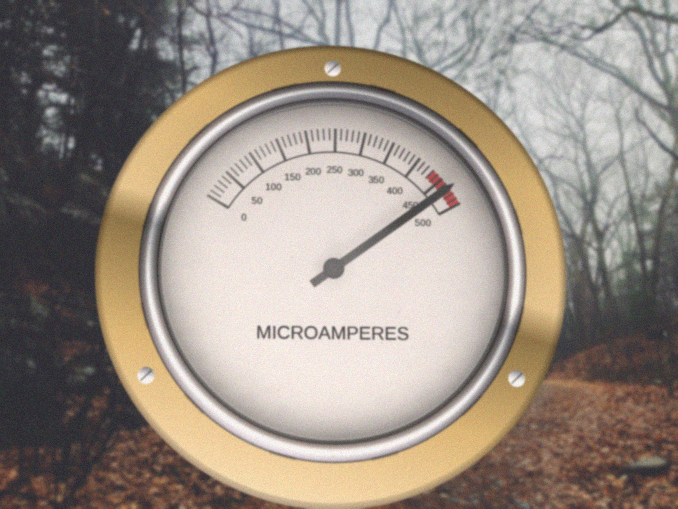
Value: 470 µA
